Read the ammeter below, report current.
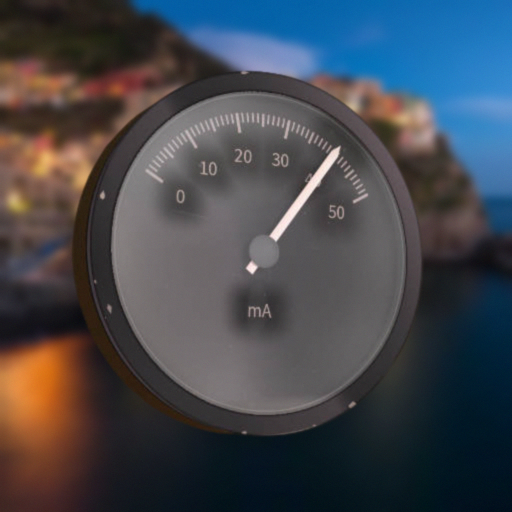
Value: 40 mA
